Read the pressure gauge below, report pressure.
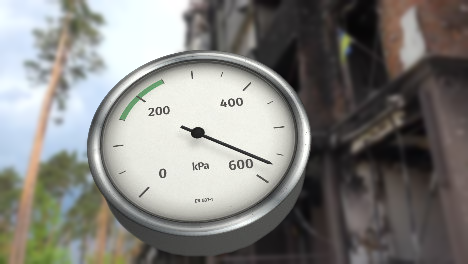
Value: 575 kPa
